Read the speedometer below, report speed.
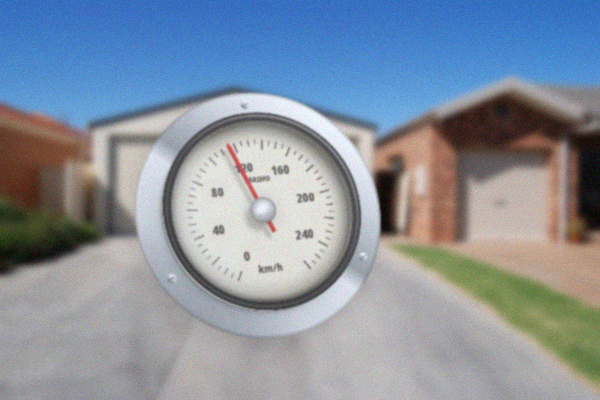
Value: 115 km/h
